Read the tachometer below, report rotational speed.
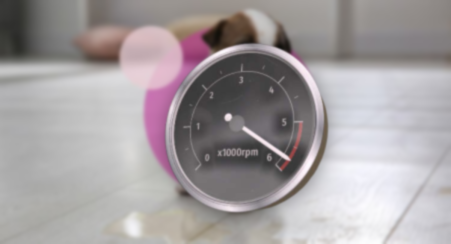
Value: 5750 rpm
